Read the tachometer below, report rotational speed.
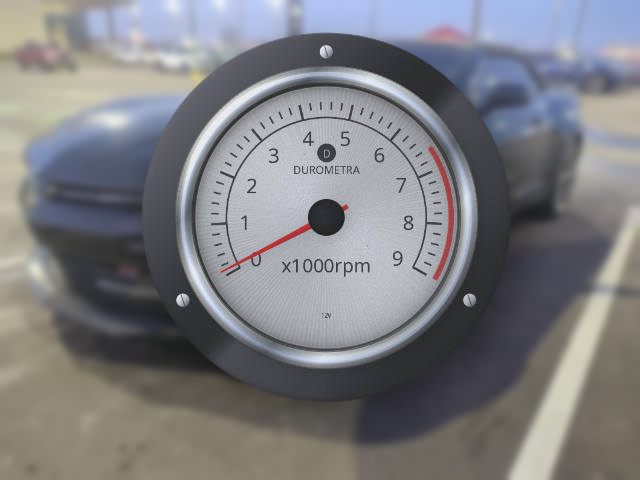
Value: 100 rpm
